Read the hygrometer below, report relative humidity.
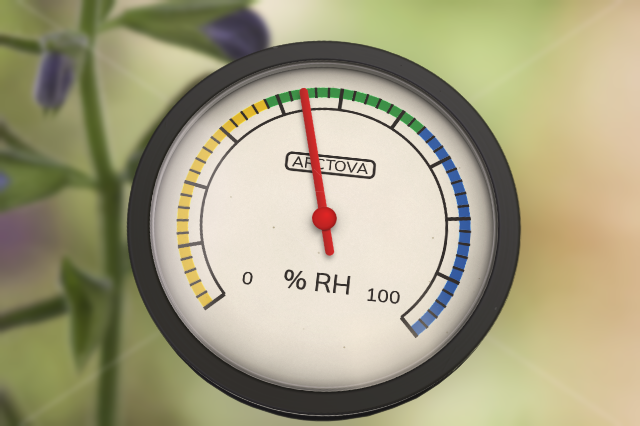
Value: 44 %
